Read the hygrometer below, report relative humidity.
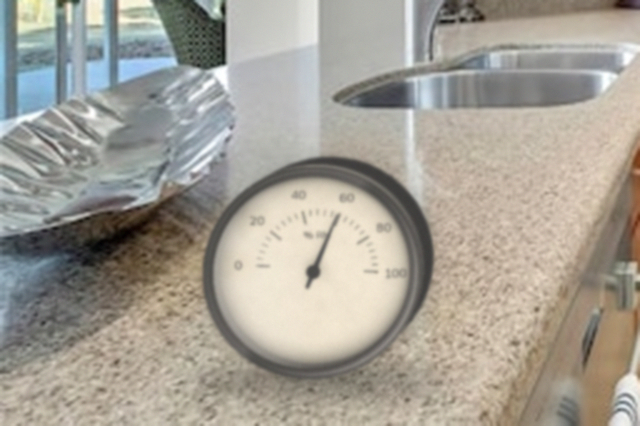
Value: 60 %
